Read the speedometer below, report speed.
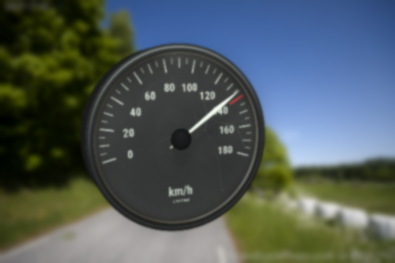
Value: 135 km/h
